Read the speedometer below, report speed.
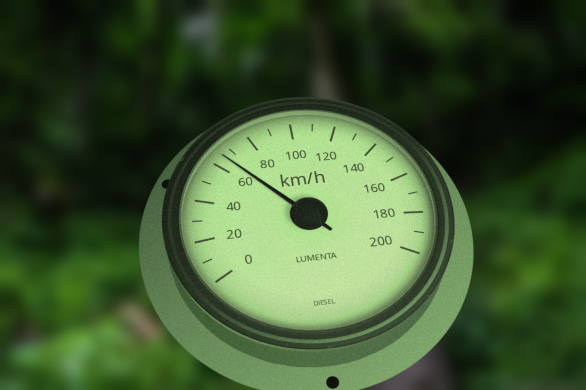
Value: 65 km/h
